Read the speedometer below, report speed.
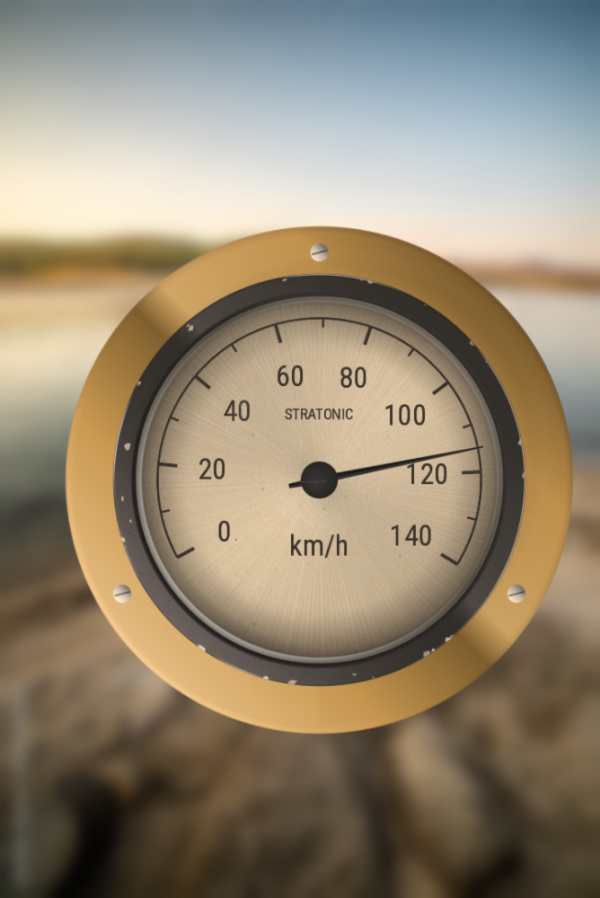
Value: 115 km/h
